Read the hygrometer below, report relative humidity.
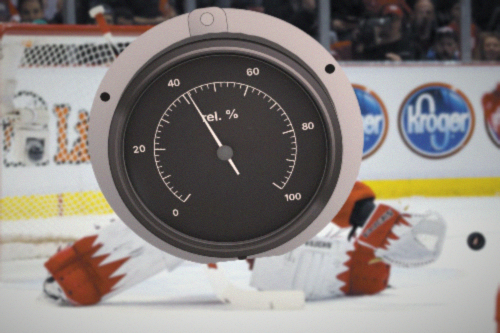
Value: 42 %
